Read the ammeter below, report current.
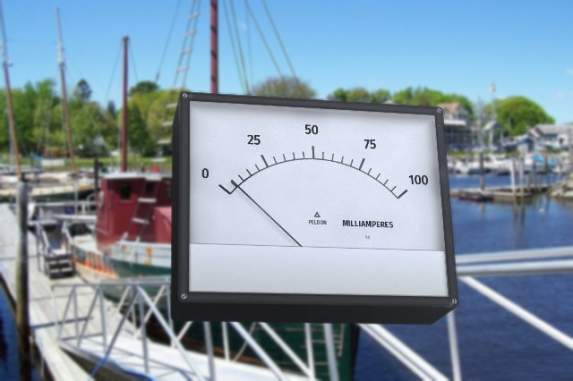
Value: 5 mA
